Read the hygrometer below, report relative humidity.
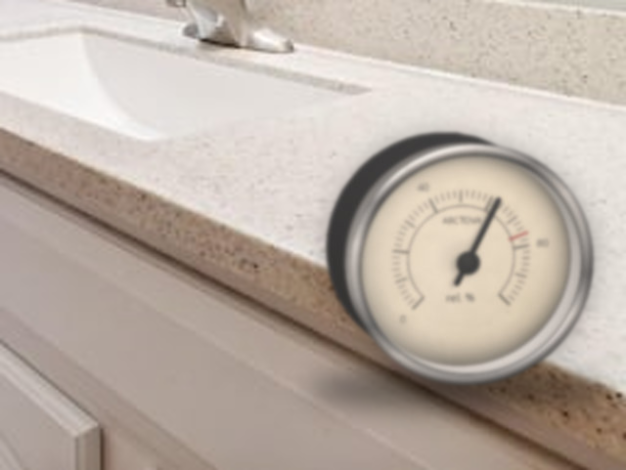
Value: 60 %
